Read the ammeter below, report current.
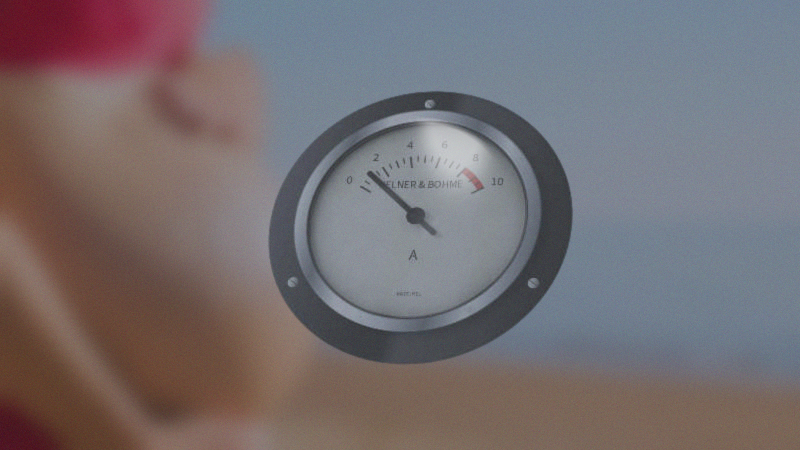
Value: 1 A
